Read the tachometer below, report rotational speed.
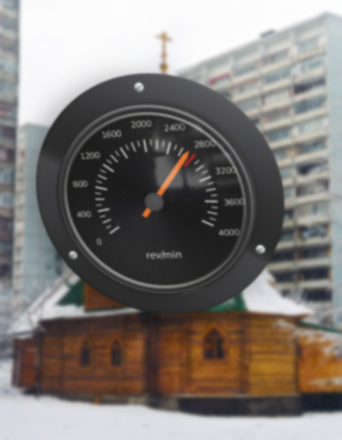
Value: 2700 rpm
